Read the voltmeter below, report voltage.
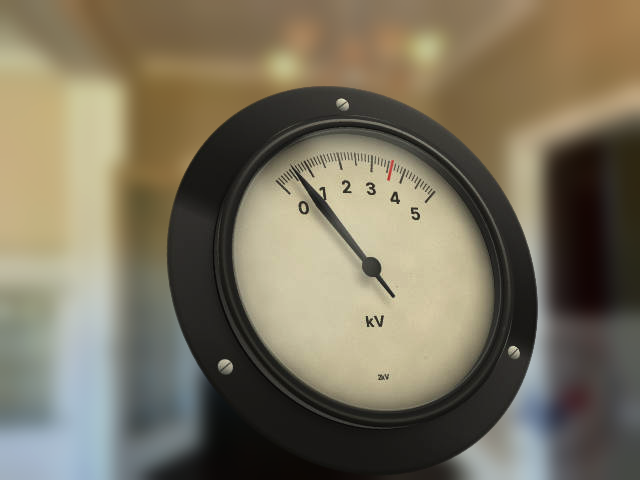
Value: 0.5 kV
